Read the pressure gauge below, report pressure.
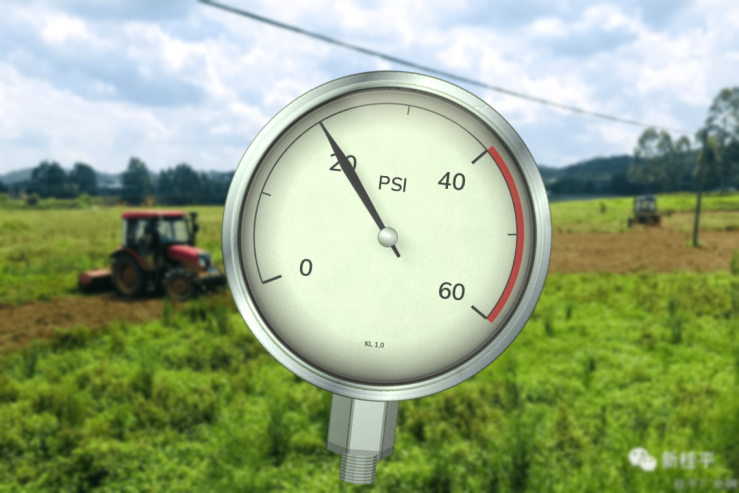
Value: 20 psi
